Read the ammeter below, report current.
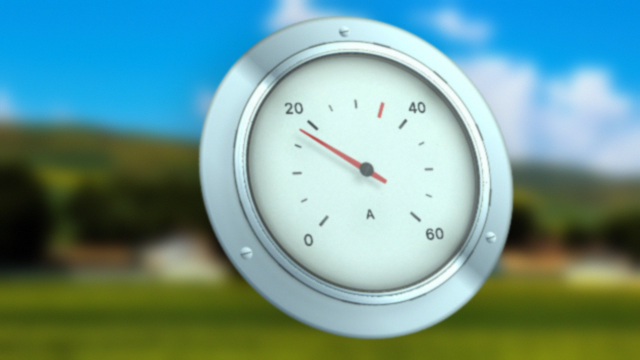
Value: 17.5 A
